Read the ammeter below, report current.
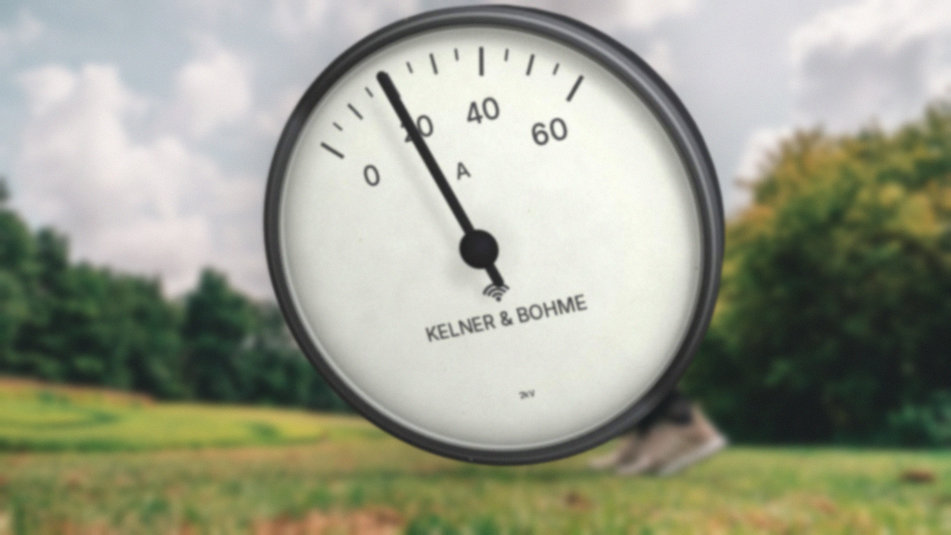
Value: 20 A
